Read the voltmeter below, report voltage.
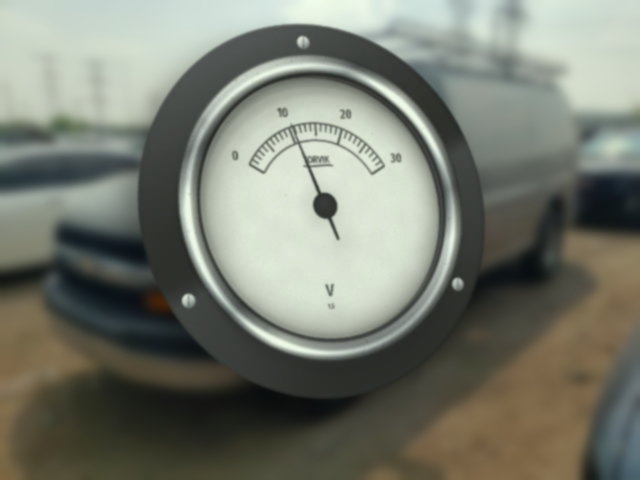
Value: 10 V
